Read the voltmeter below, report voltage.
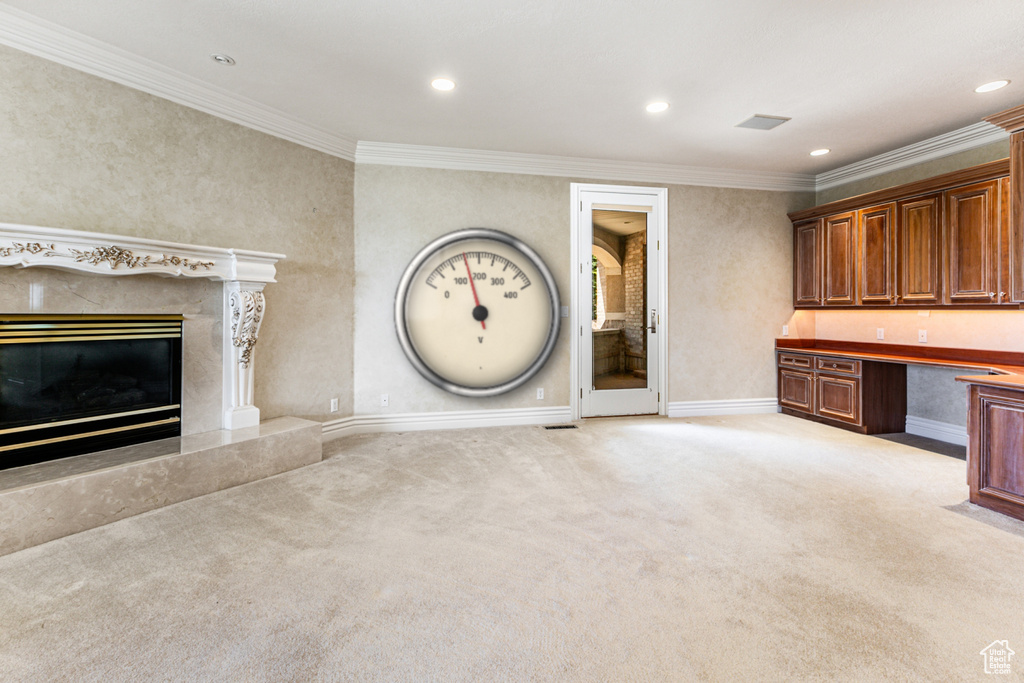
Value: 150 V
